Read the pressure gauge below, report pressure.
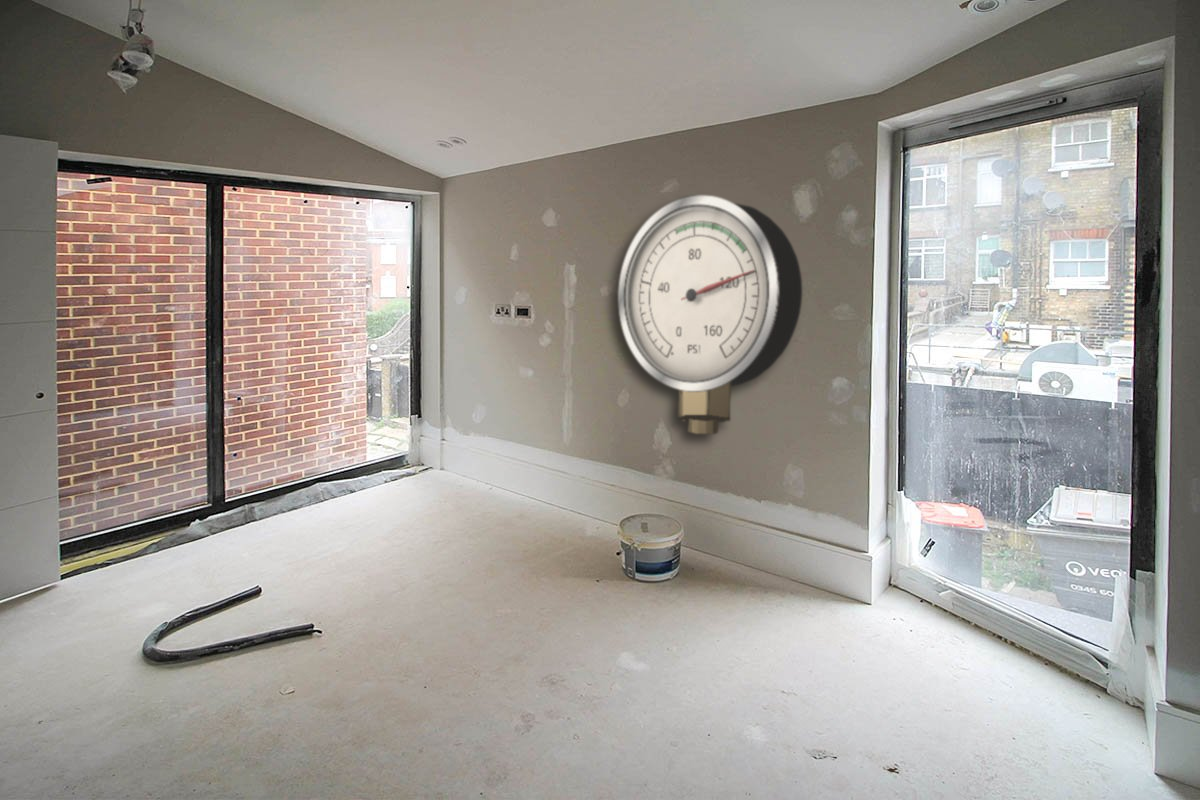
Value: 120 psi
